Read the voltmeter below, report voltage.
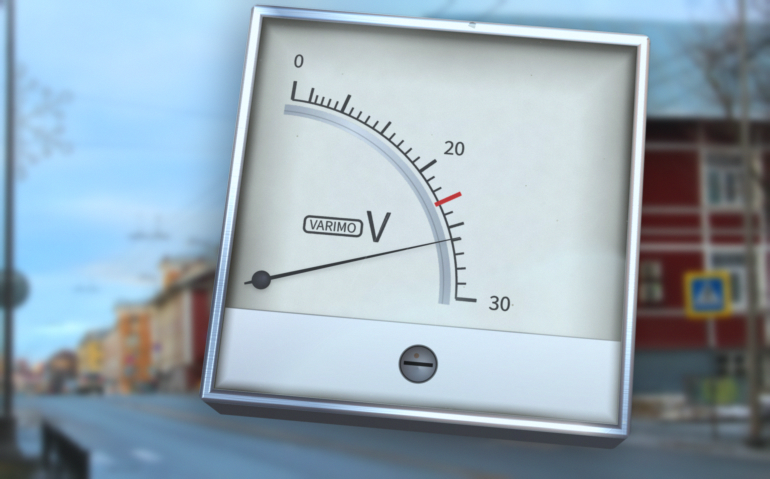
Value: 26 V
